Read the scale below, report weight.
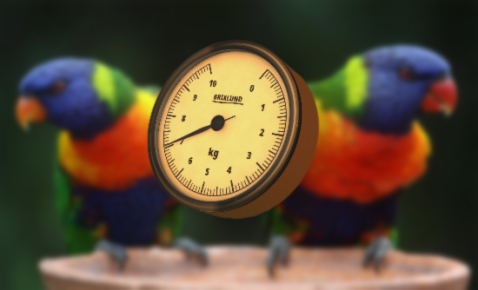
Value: 7 kg
